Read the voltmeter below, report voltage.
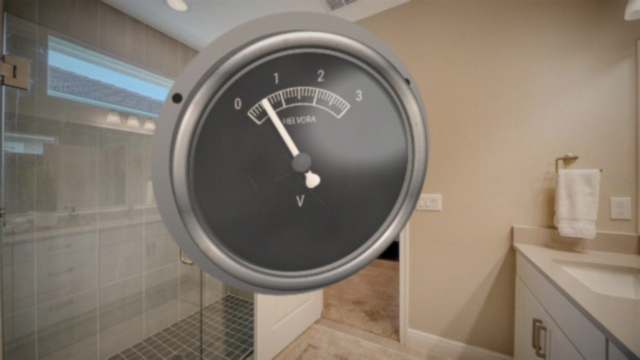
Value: 0.5 V
